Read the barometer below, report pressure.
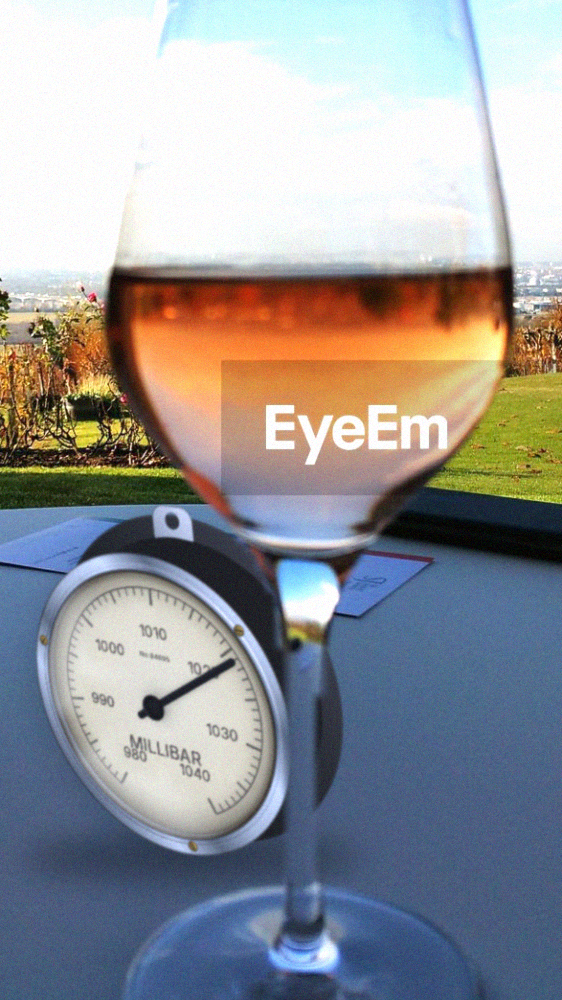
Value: 1021 mbar
